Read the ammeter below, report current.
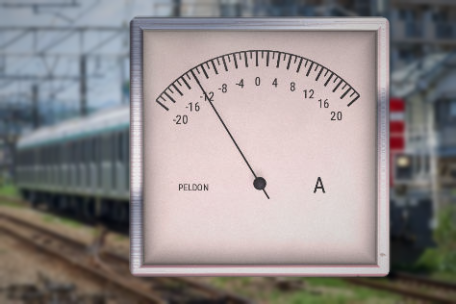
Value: -12 A
